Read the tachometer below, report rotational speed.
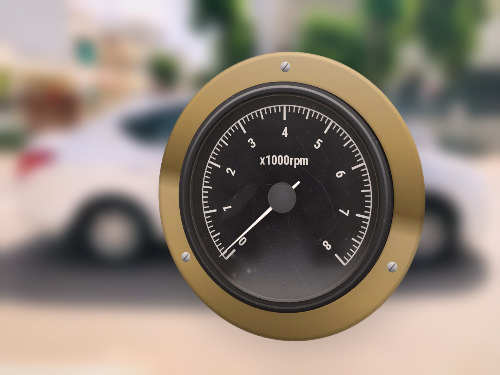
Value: 100 rpm
